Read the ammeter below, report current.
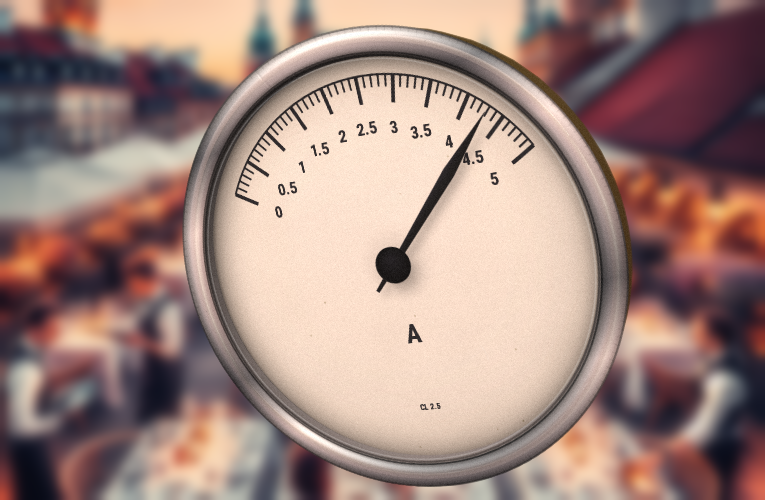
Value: 4.3 A
